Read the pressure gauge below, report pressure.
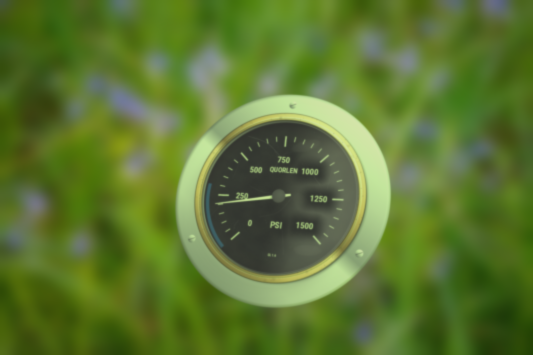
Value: 200 psi
